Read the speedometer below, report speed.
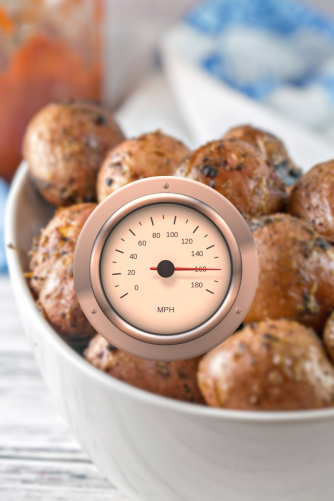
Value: 160 mph
